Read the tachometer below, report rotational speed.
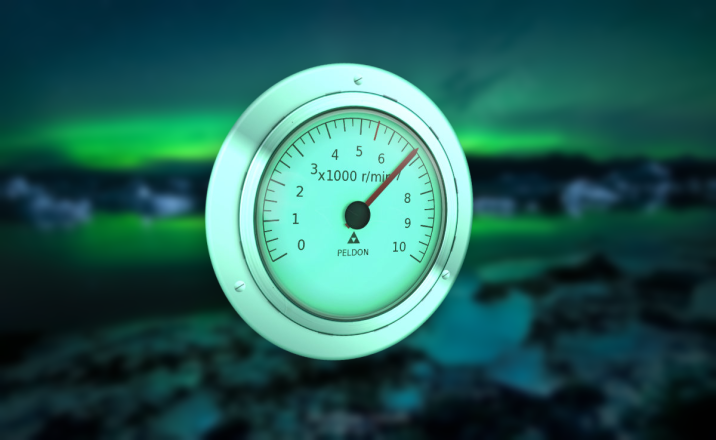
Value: 6750 rpm
